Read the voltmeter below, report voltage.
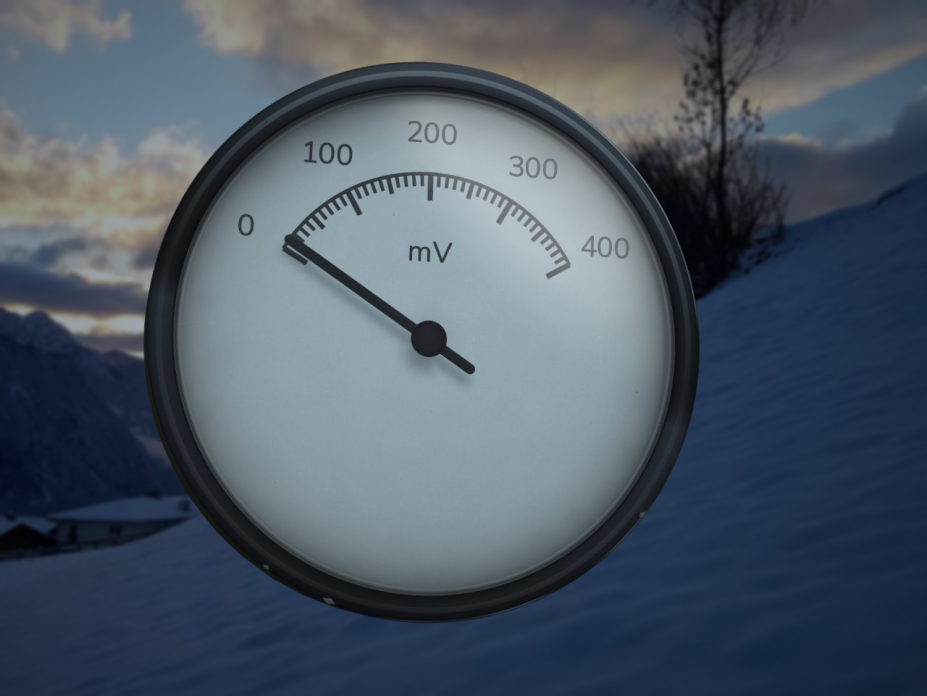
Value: 10 mV
